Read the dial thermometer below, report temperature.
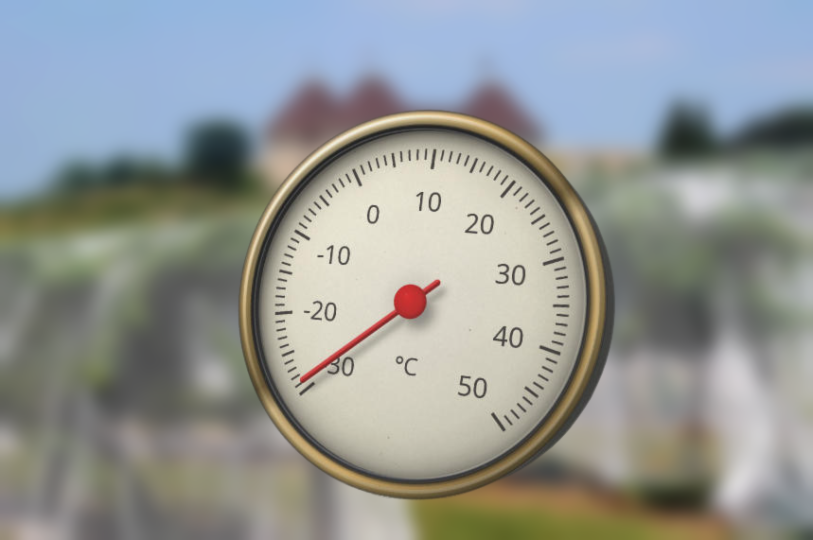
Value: -29 °C
